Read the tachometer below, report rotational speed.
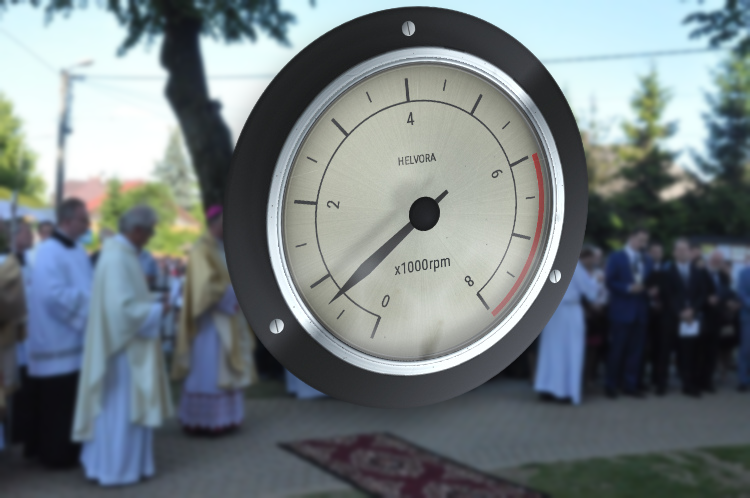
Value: 750 rpm
